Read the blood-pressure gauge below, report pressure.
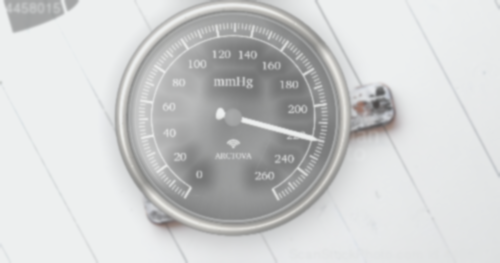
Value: 220 mmHg
